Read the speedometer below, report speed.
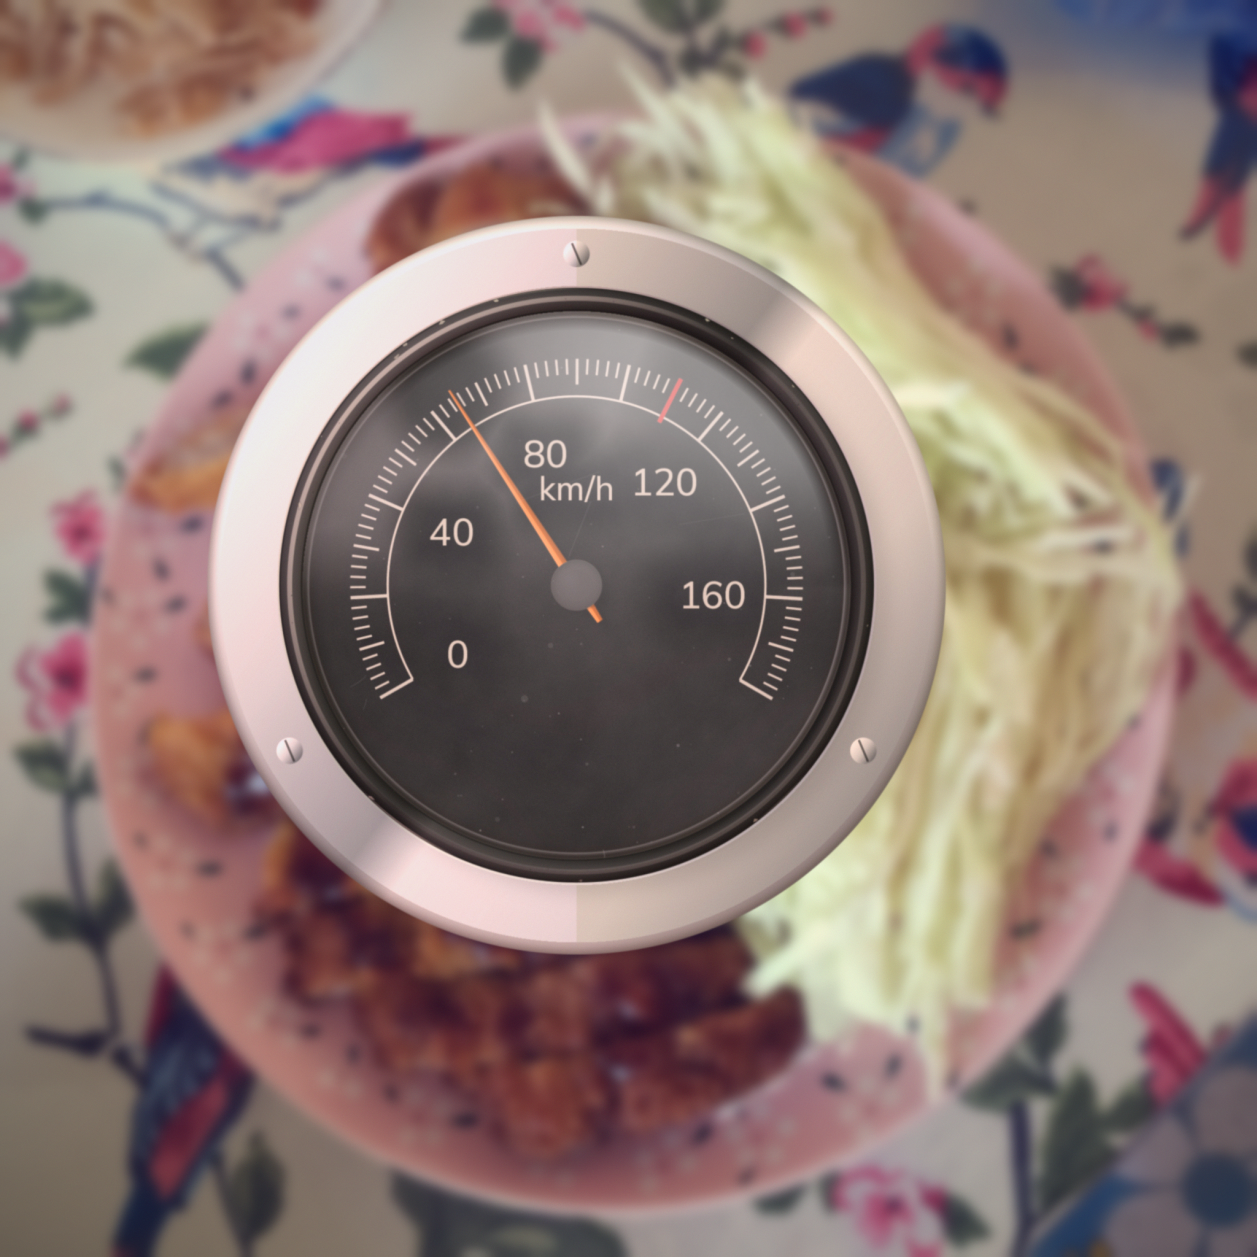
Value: 65 km/h
